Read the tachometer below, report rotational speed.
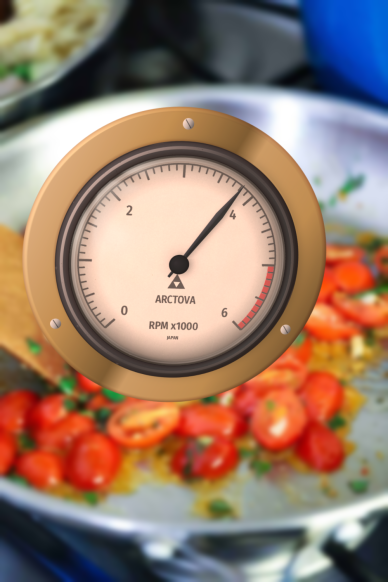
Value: 3800 rpm
